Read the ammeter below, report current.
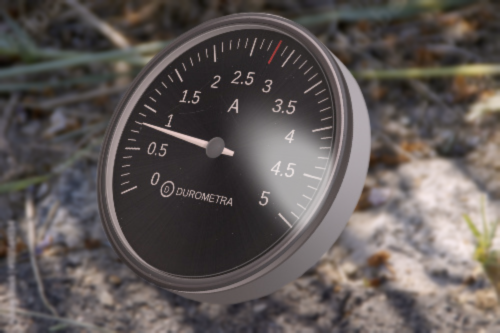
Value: 0.8 A
